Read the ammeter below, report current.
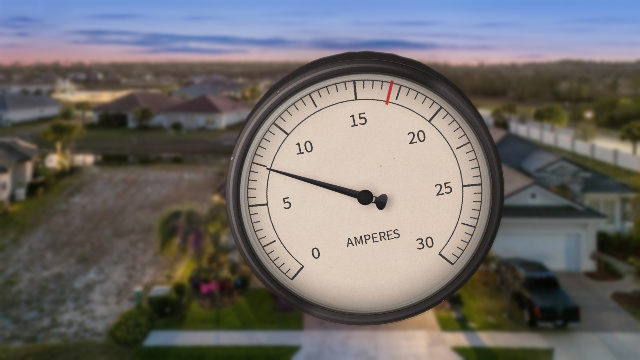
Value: 7.5 A
